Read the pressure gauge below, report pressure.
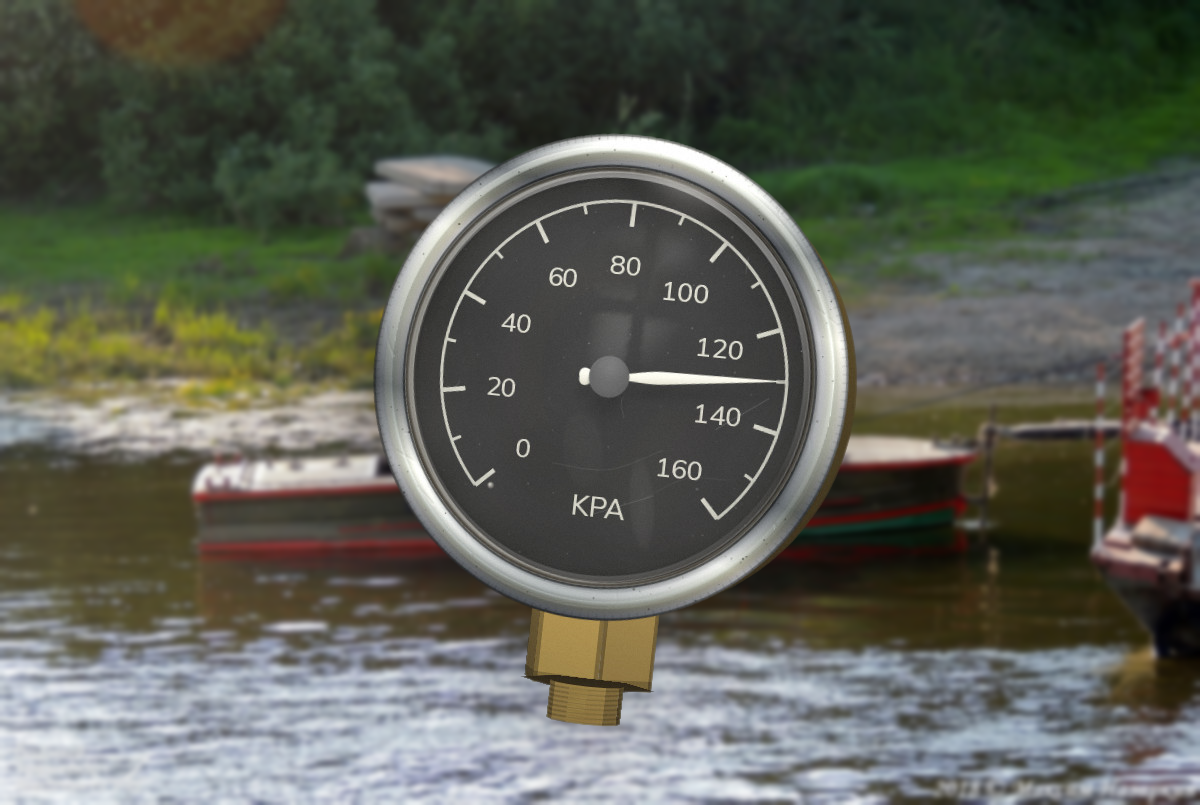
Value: 130 kPa
